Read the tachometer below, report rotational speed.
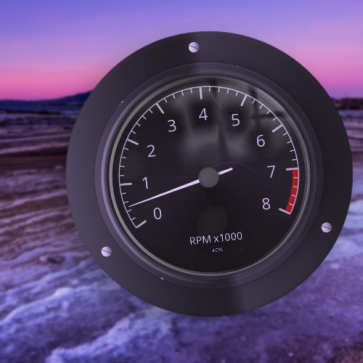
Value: 500 rpm
